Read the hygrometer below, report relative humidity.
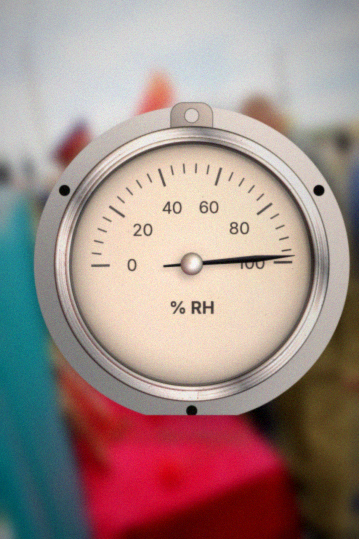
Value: 98 %
